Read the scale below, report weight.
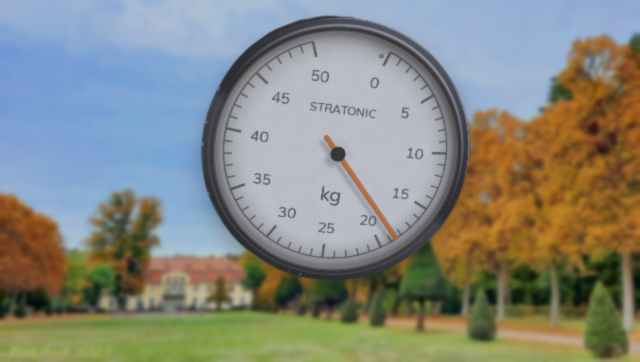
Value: 18.5 kg
